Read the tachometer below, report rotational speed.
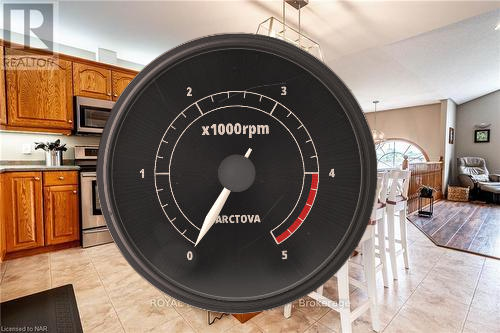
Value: 0 rpm
